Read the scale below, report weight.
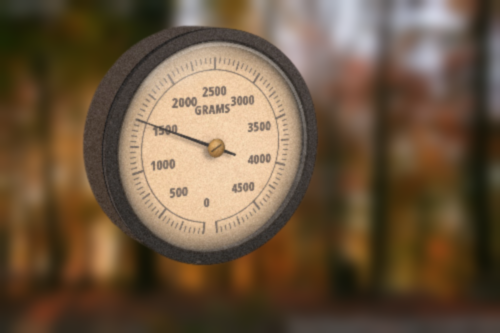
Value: 1500 g
